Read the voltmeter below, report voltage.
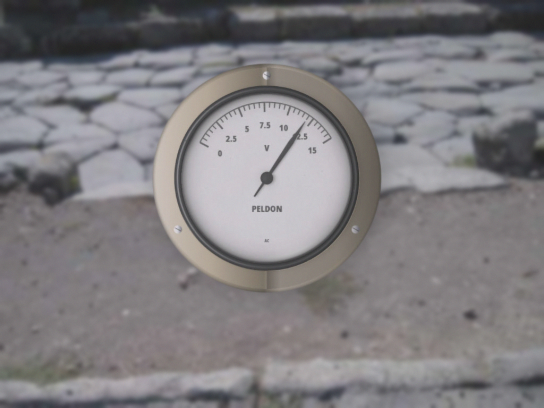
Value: 12 V
